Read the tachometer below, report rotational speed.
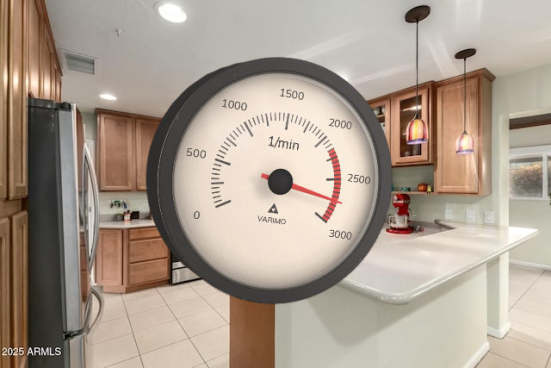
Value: 2750 rpm
